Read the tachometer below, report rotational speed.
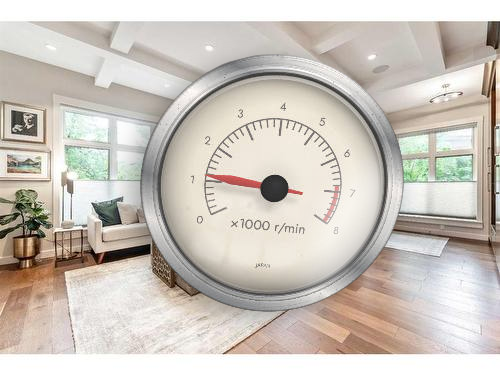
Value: 1200 rpm
